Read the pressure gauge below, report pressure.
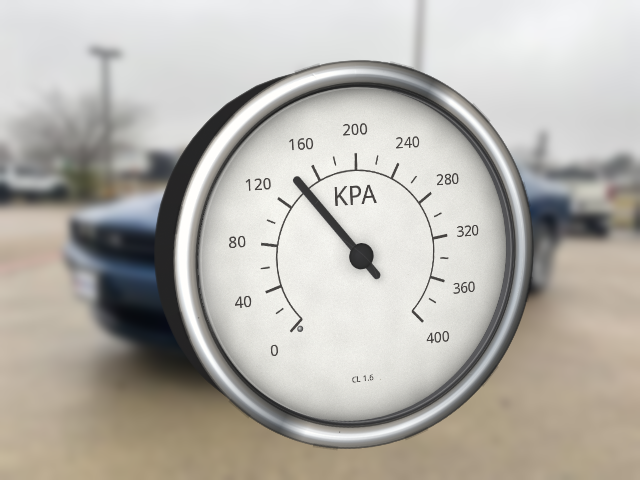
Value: 140 kPa
